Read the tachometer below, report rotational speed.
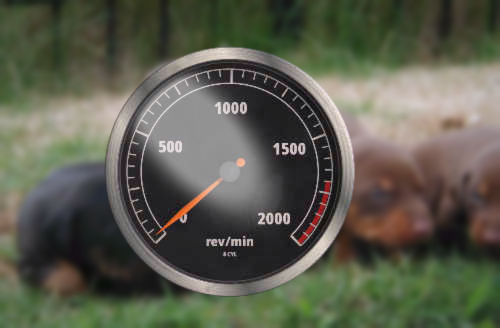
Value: 25 rpm
